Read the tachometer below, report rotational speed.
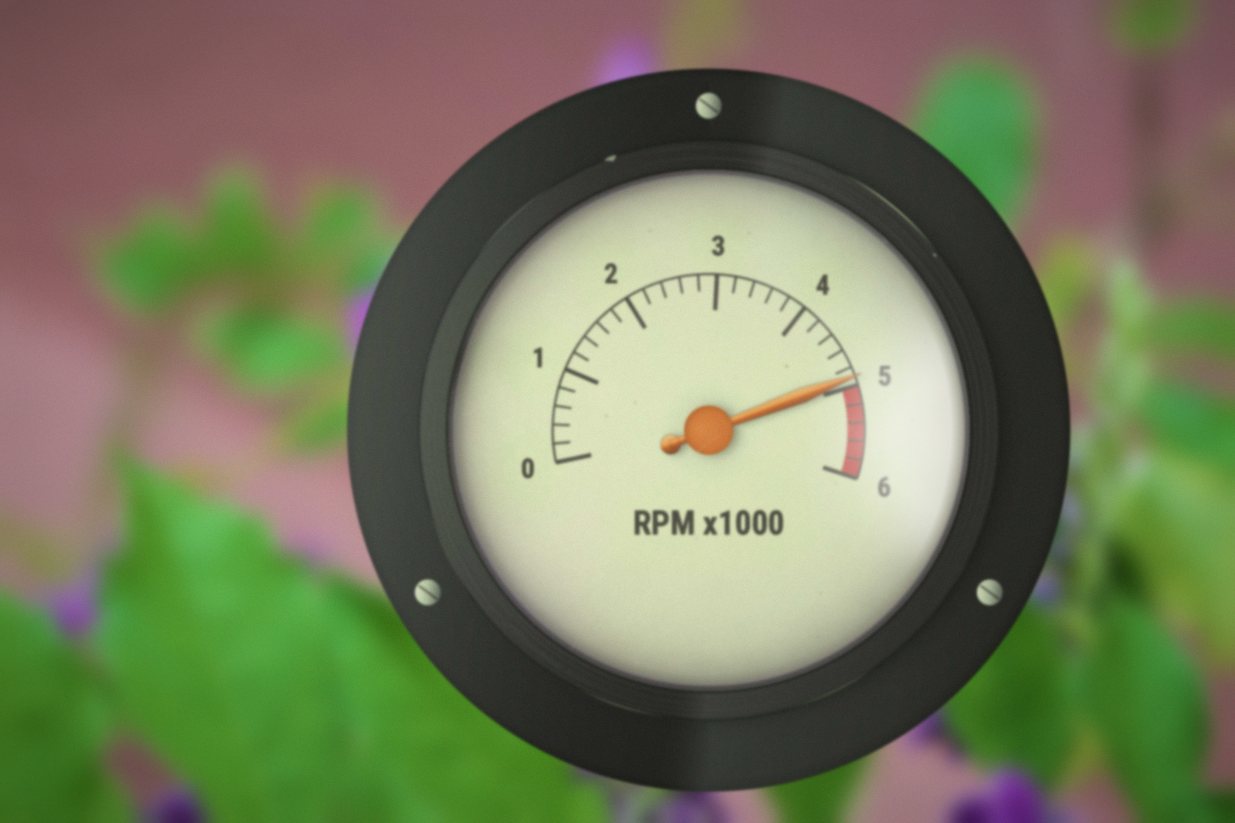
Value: 4900 rpm
